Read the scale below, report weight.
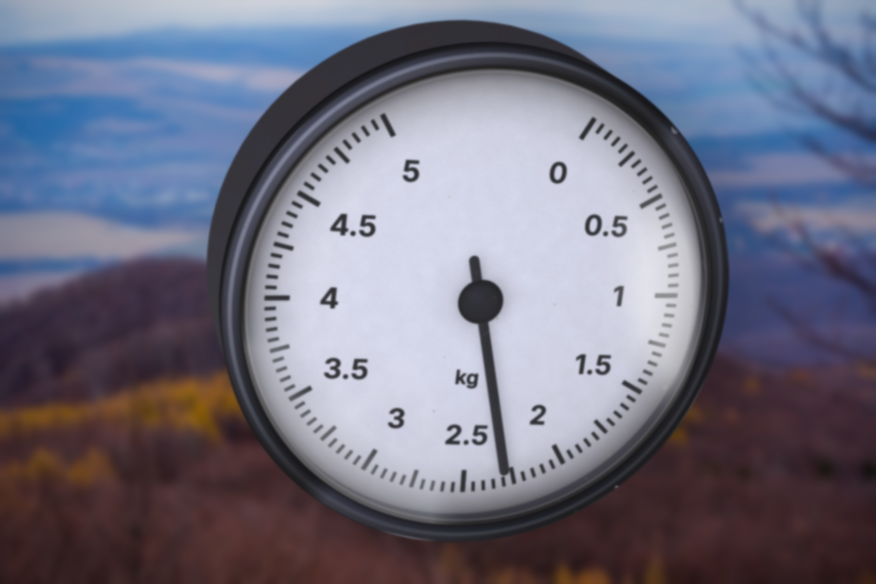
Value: 2.3 kg
